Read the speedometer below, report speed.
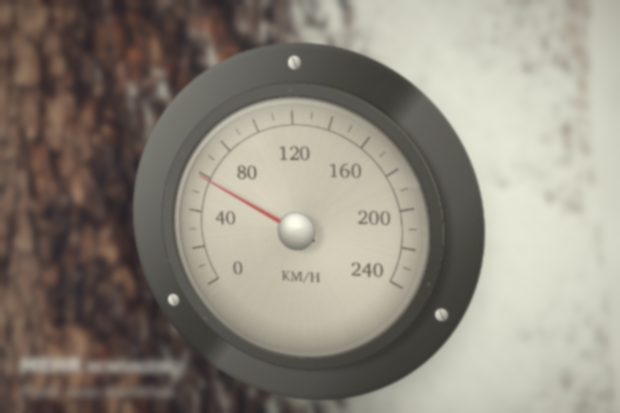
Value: 60 km/h
